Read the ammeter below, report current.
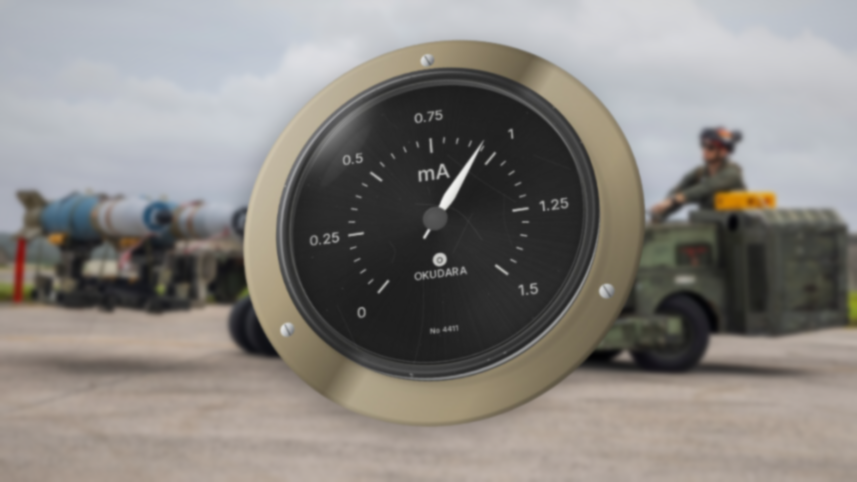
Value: 0.95 mA
